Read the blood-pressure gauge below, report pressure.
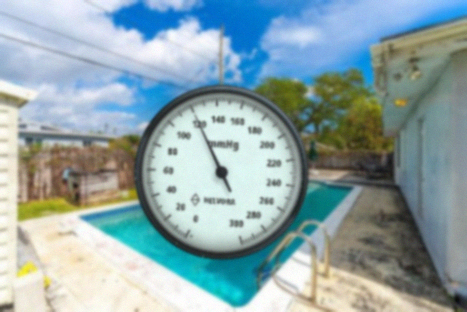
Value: 120 mmHg
